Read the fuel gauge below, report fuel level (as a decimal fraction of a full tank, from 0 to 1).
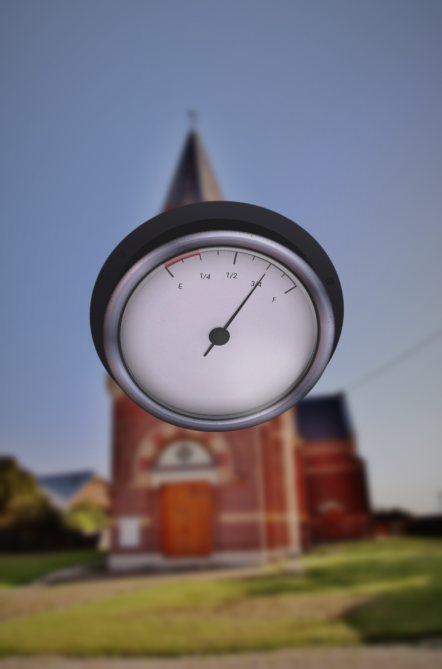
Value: 0.75
